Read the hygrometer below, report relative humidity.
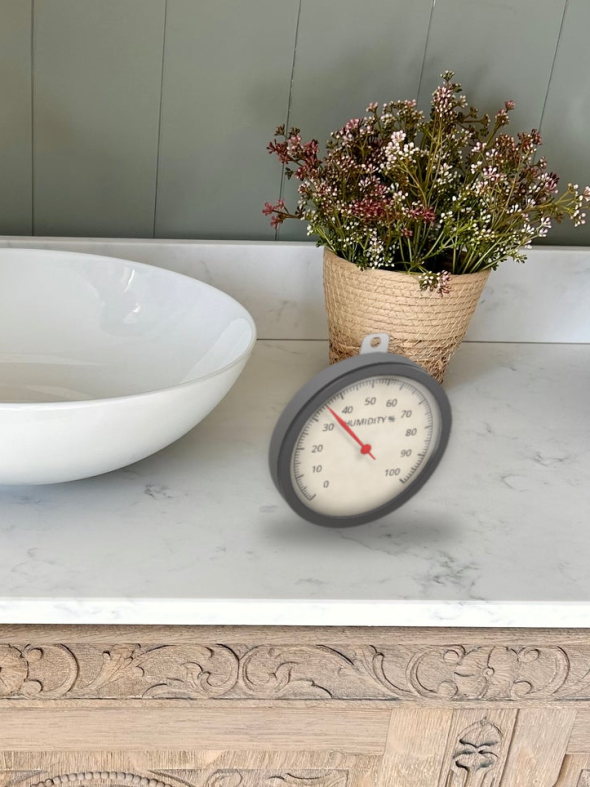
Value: 35 %
